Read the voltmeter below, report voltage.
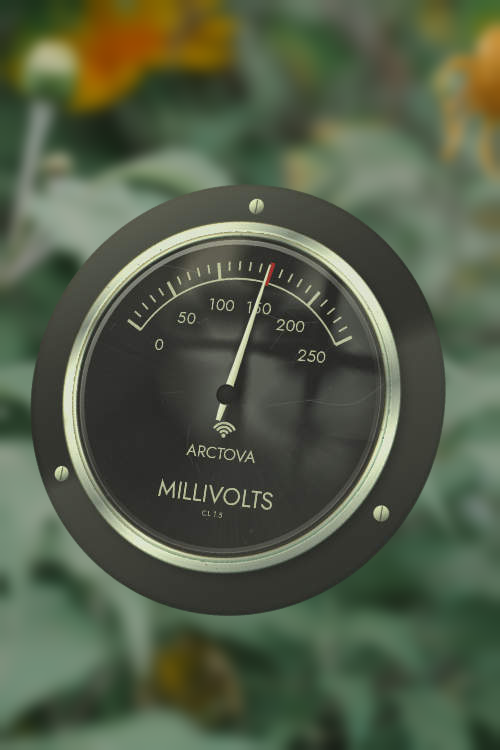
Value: 150 mV
